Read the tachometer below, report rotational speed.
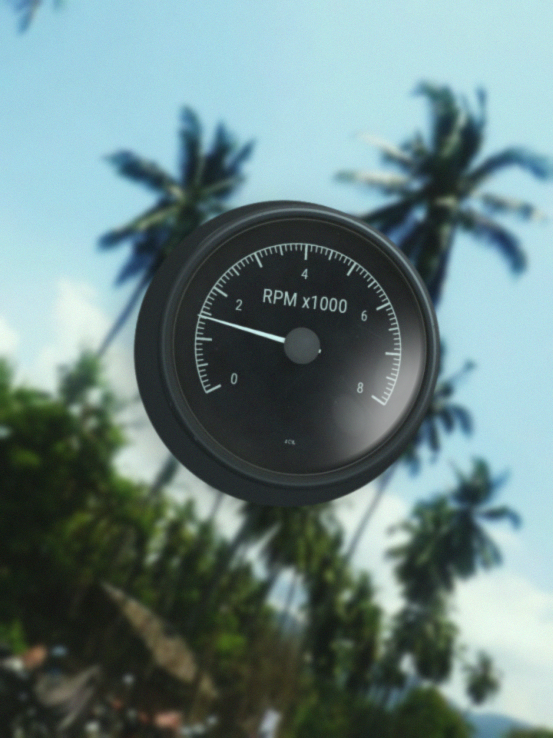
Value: 1400 rpm
